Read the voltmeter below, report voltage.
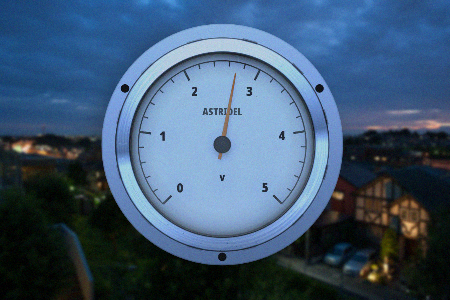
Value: 2.7 V
